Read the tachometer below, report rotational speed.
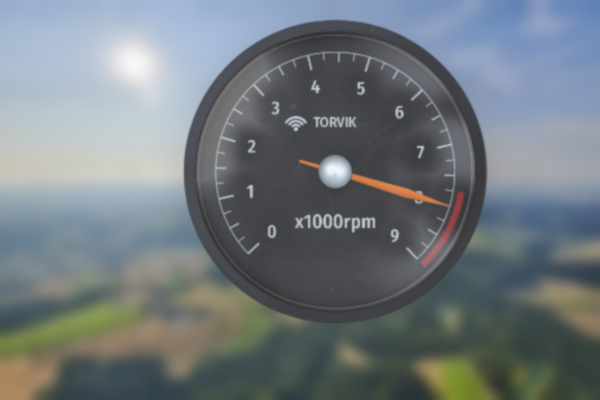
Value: 8000 rpm
